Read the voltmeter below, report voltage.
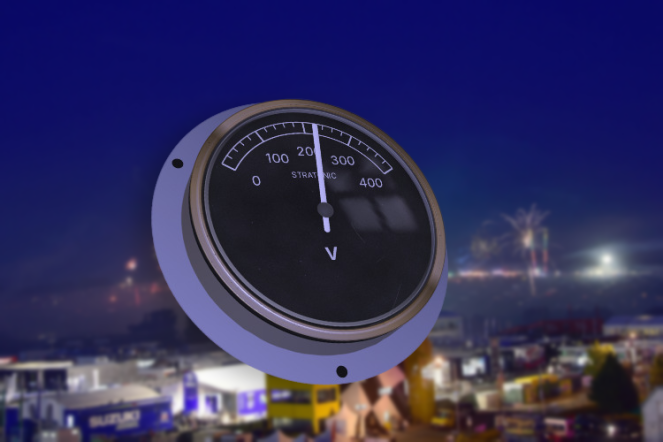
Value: 220 V
